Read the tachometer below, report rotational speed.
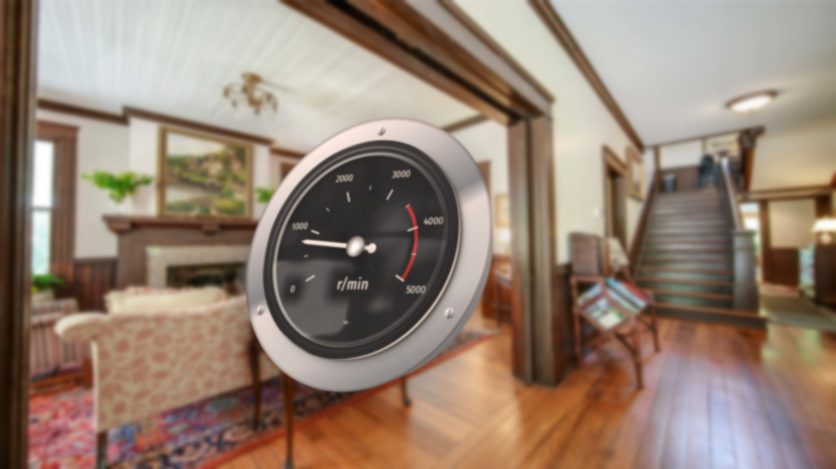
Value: 750 rpm
